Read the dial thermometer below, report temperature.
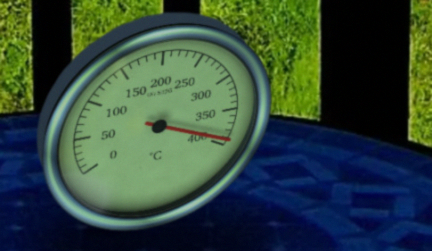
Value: 390 °C
